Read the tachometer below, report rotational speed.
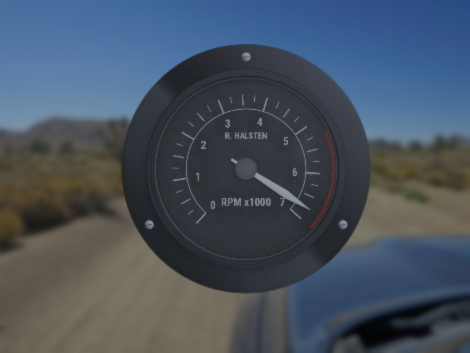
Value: 6750 rpm
